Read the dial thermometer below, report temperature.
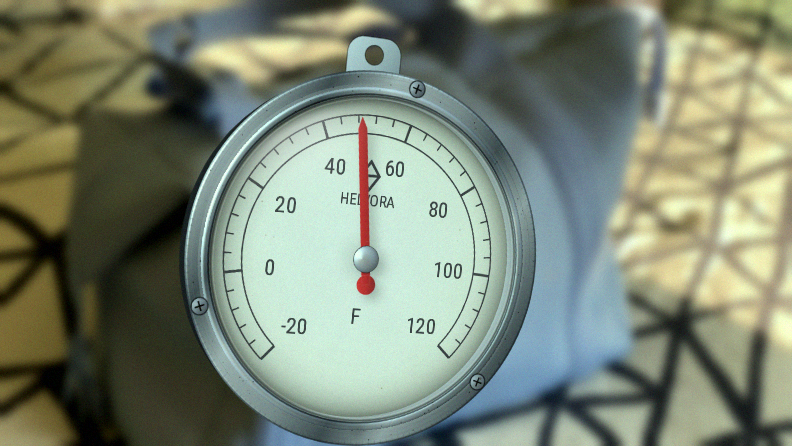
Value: 48 °F
